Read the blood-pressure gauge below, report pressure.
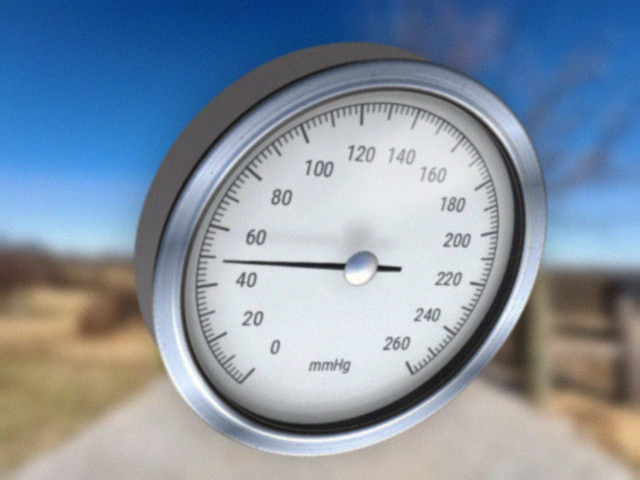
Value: 50 mmHg
